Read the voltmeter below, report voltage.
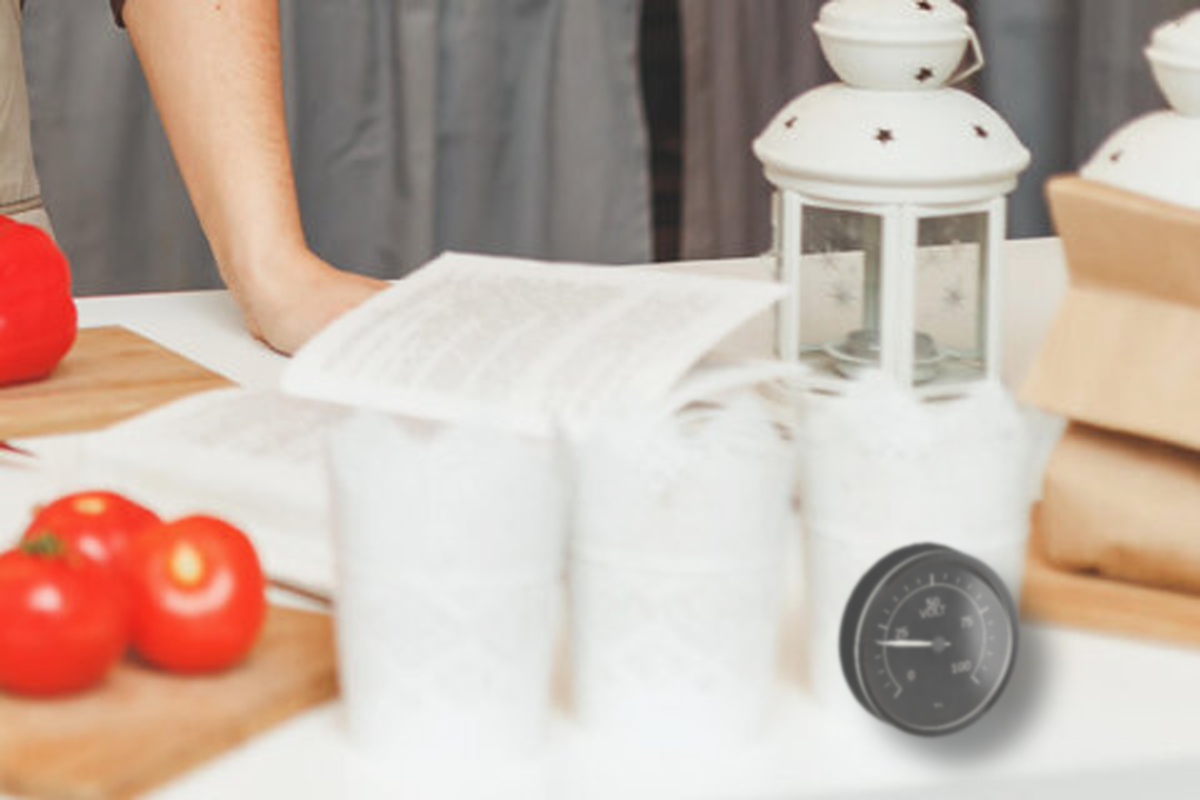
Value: 20 V
